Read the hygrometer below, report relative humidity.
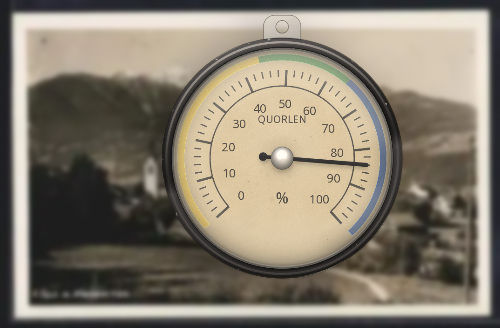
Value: 84 %
